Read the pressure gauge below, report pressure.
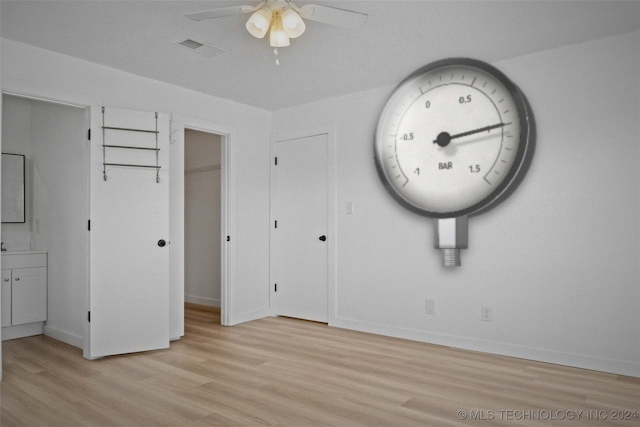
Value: 1 bar
